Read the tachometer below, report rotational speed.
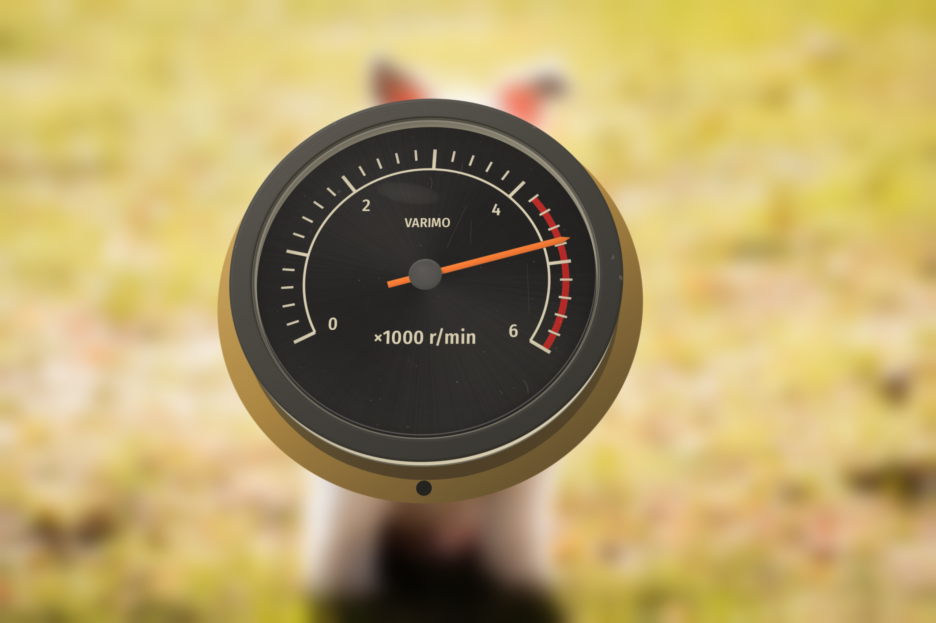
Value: 4800 rpm
